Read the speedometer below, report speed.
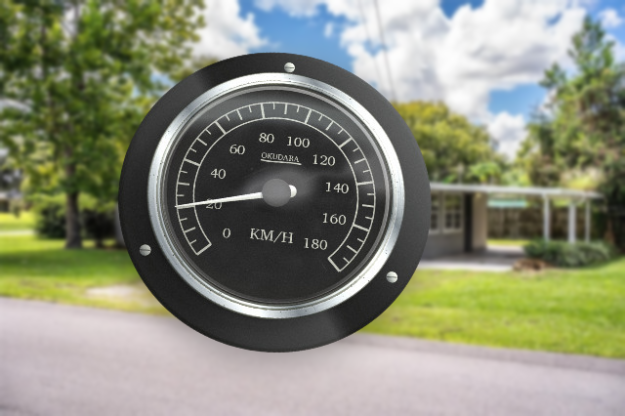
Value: 20 km/h
